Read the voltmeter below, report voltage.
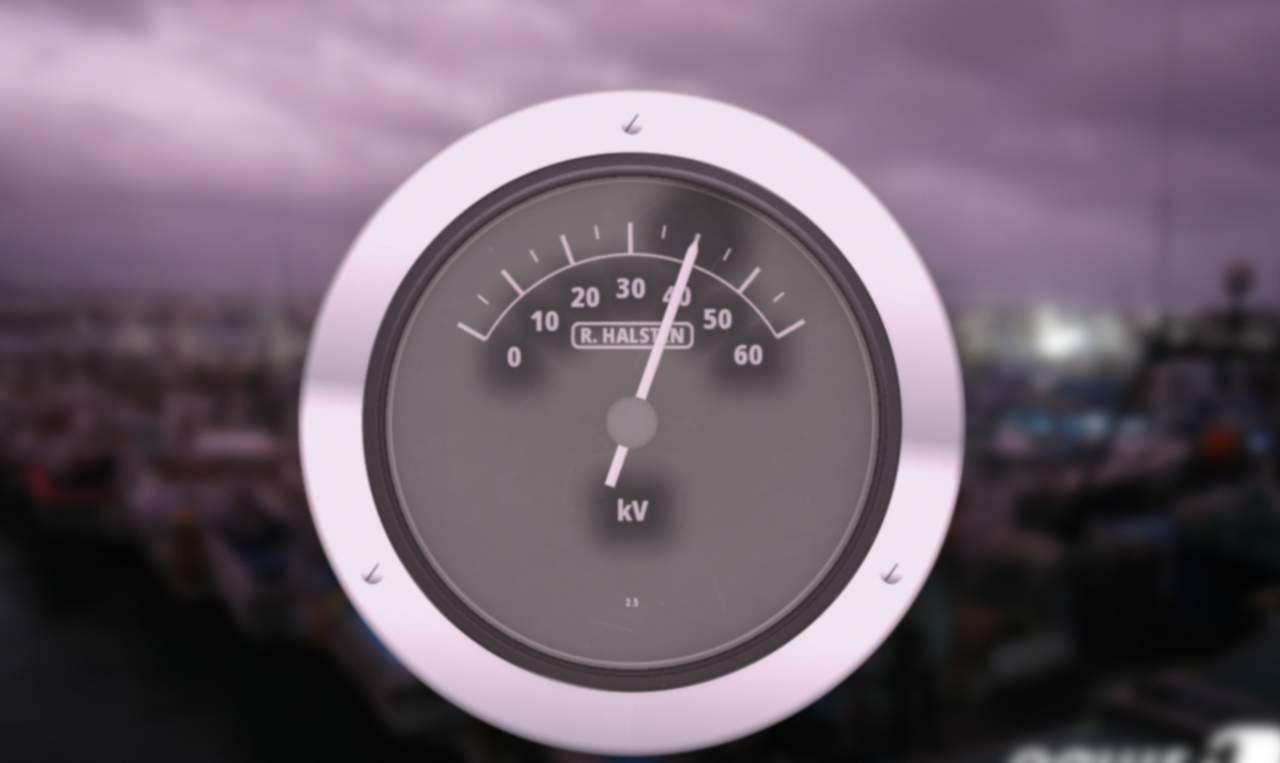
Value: 40 kV
